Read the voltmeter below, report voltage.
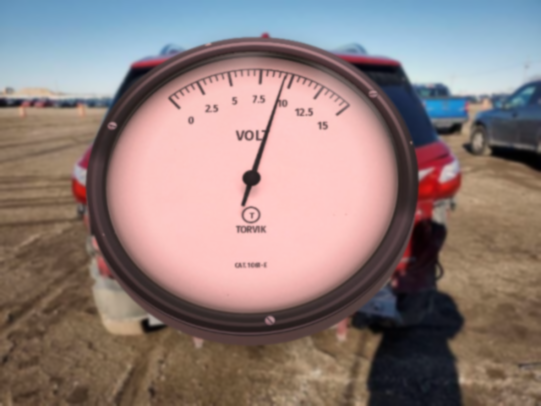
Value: 9.5 V
